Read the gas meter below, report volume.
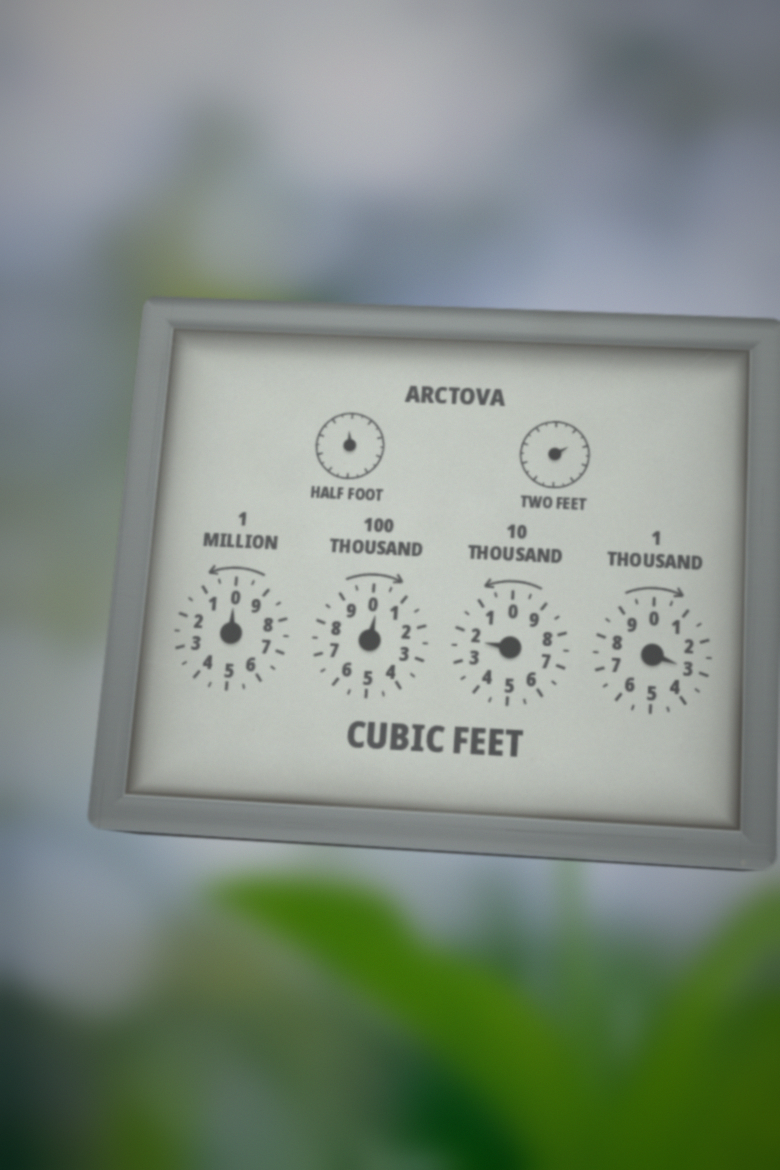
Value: 2300 ft³
